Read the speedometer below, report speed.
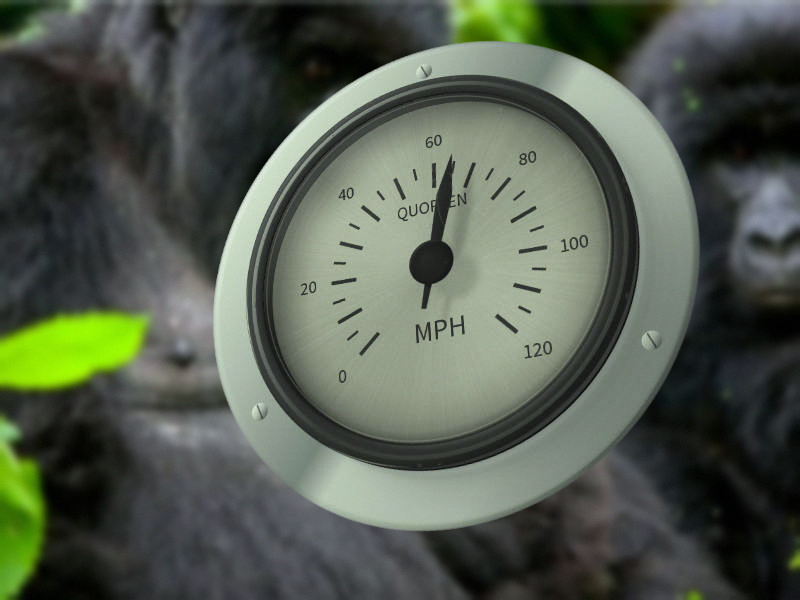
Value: 65 mph
